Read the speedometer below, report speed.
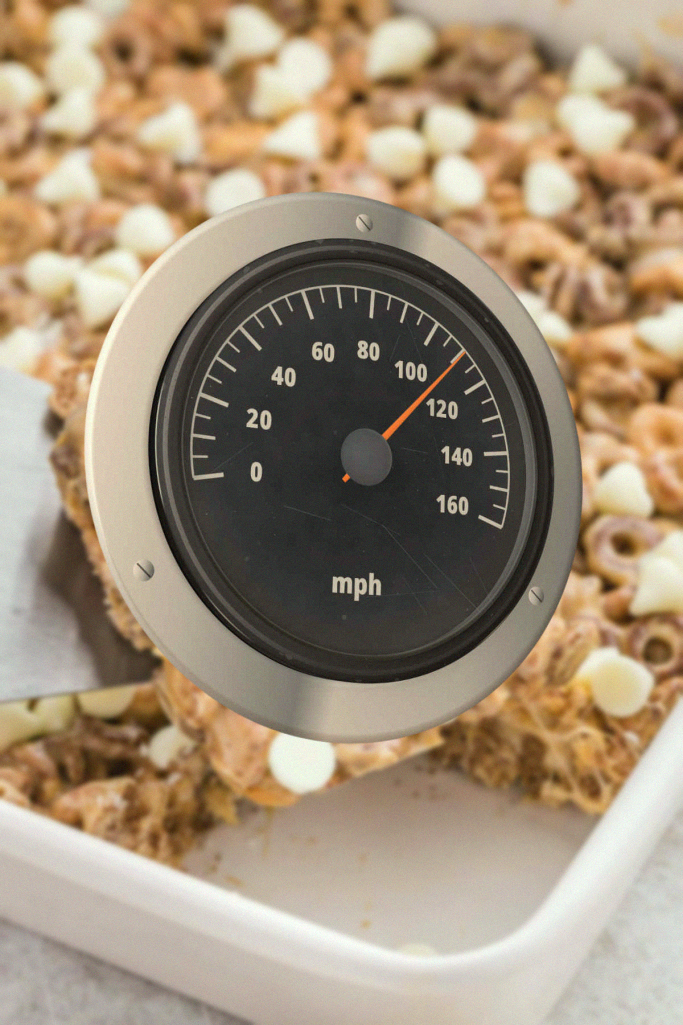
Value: 110 mph
